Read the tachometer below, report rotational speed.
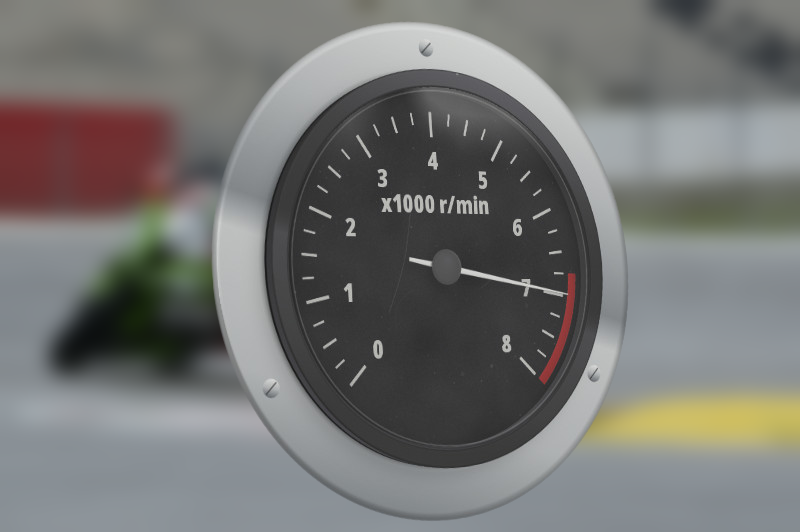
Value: 7000 rpm
